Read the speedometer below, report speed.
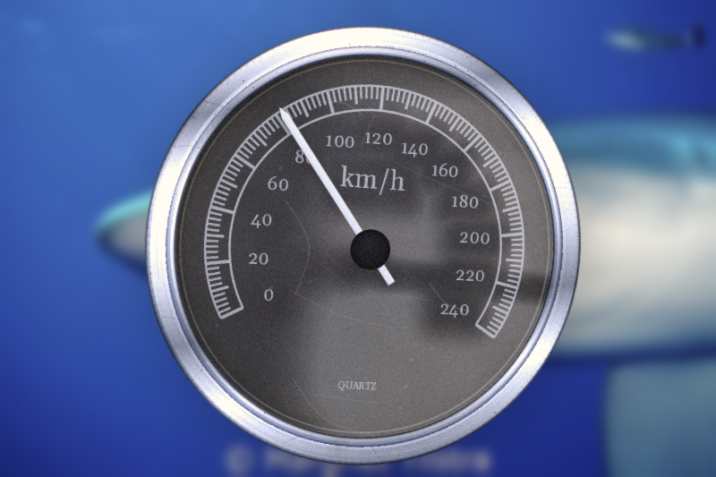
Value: 82 km/h
